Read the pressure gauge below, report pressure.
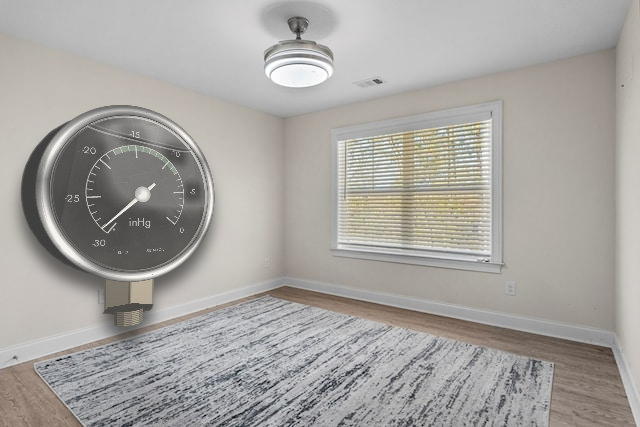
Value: -29 inHg
